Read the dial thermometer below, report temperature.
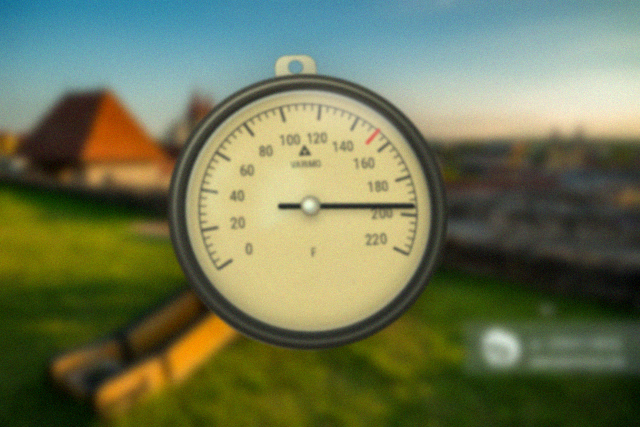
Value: 196 °F
